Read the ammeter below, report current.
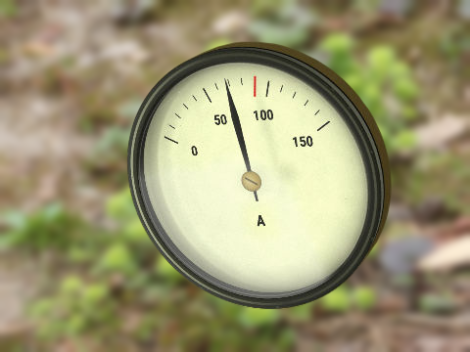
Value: 70 A
